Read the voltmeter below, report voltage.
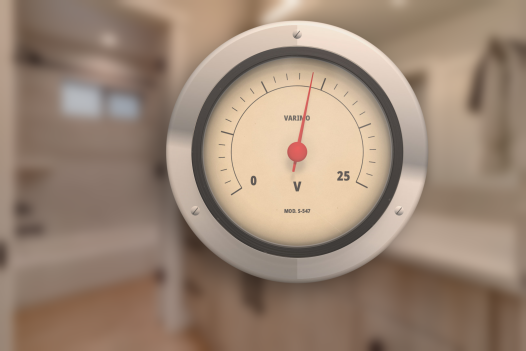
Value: 14 V
